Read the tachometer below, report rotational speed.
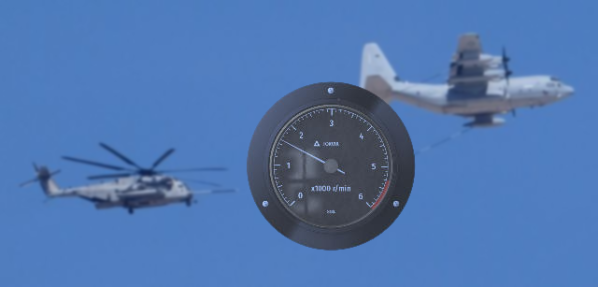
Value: 1600 rpm
